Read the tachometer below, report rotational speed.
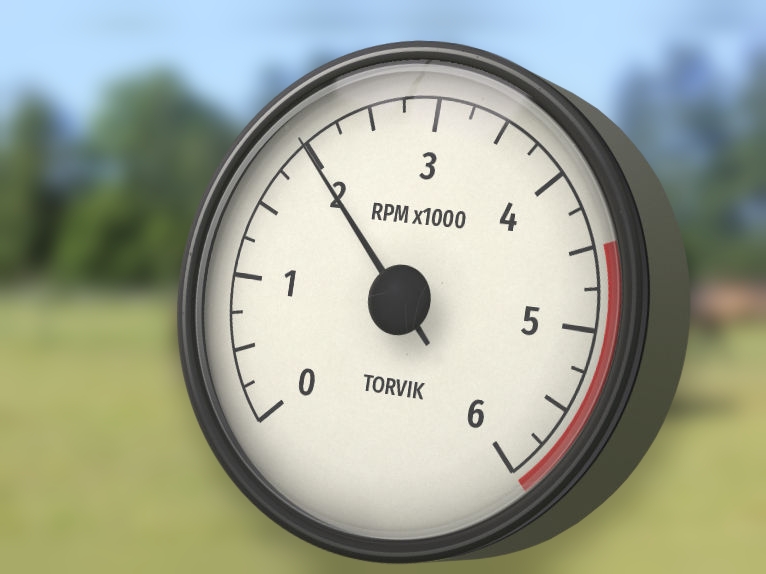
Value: 2000 rpm
